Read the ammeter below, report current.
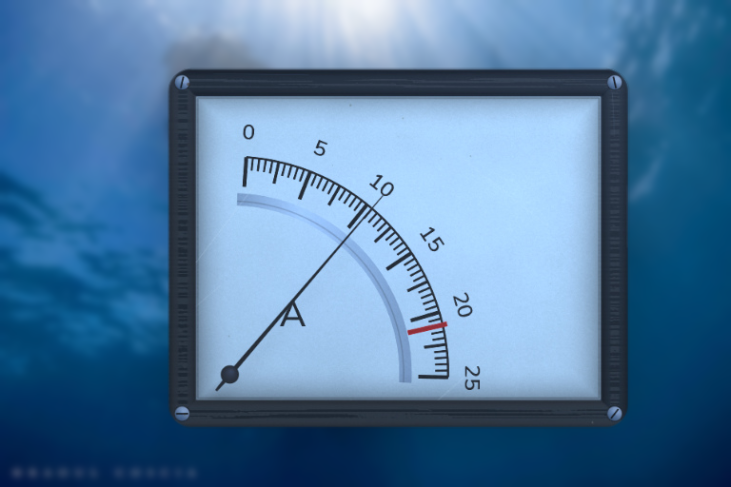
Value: 10.5 A
